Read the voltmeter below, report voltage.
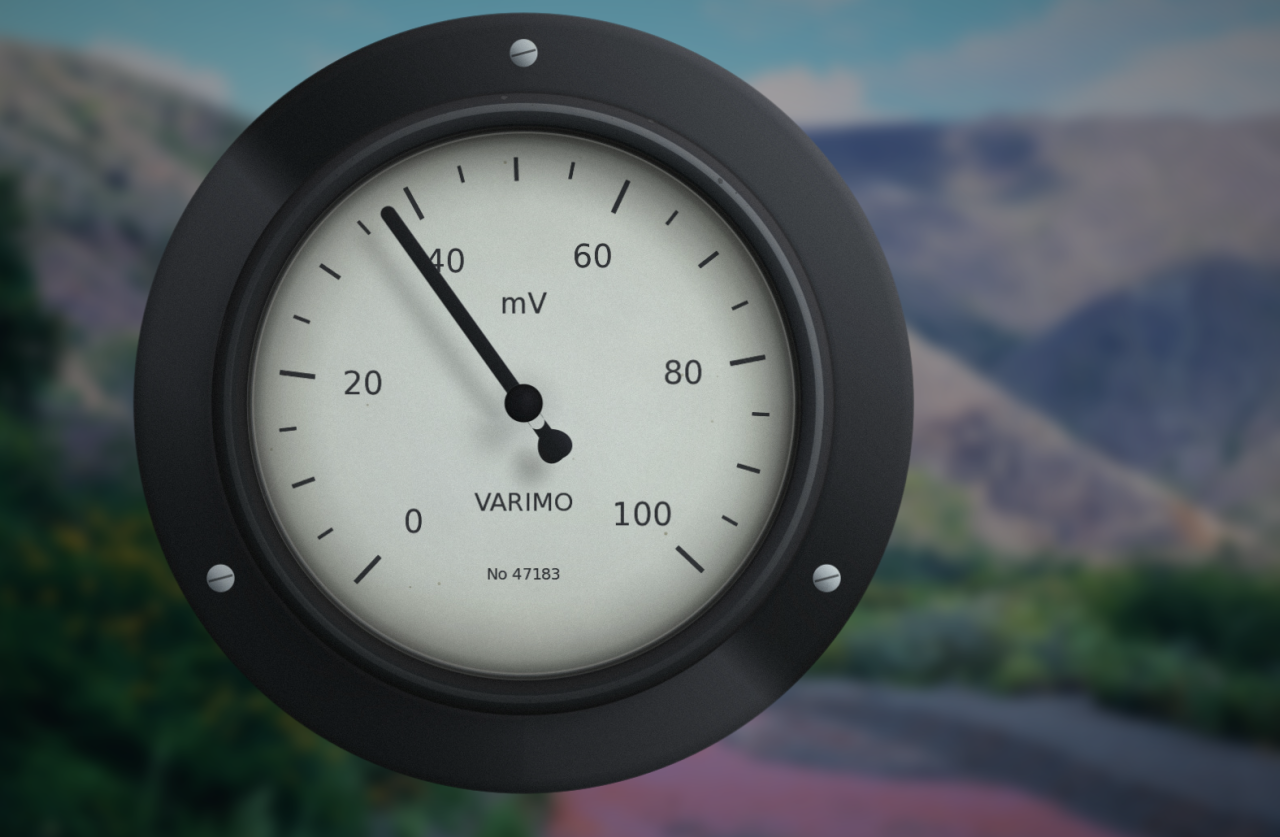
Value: 37.5 mV
